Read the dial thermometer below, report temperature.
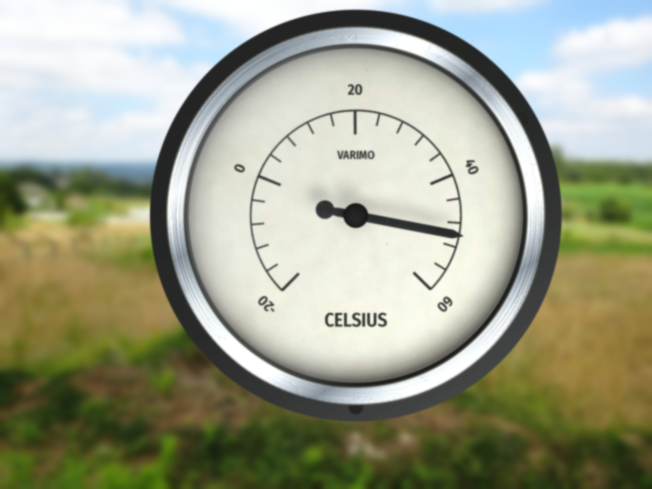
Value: 50 °C
